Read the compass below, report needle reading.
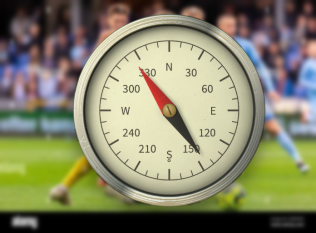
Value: 325 °
